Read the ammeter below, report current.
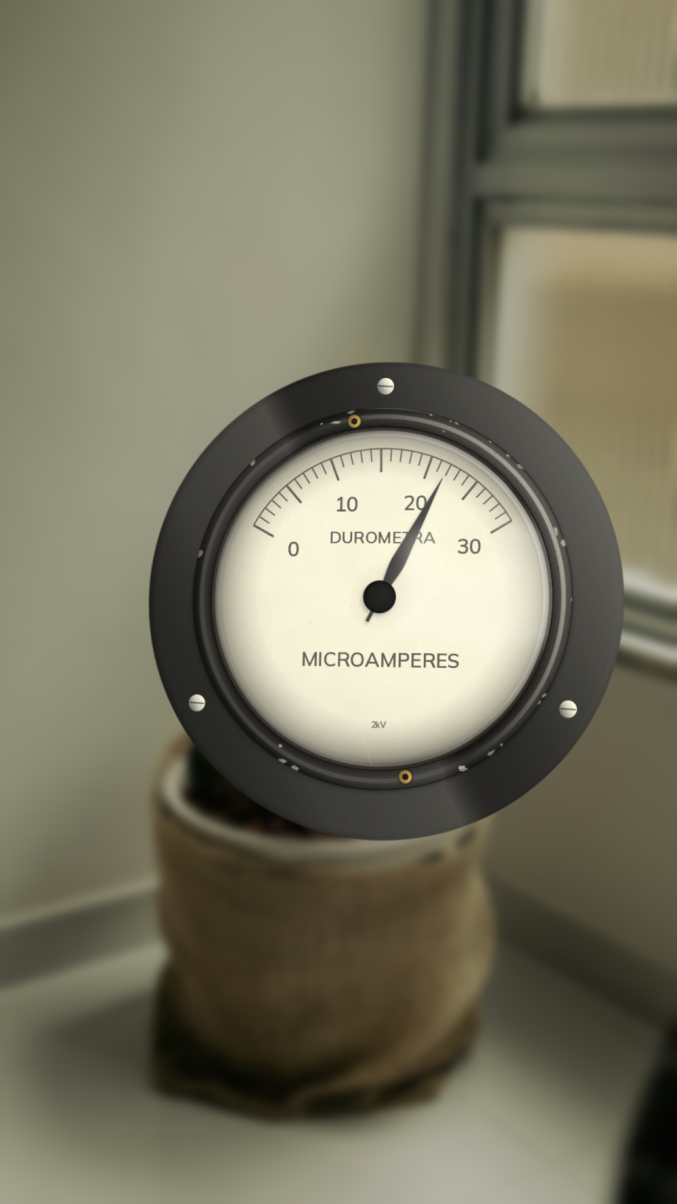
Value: 22 µA
